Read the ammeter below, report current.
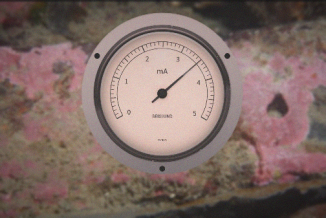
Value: 3.5 mA
